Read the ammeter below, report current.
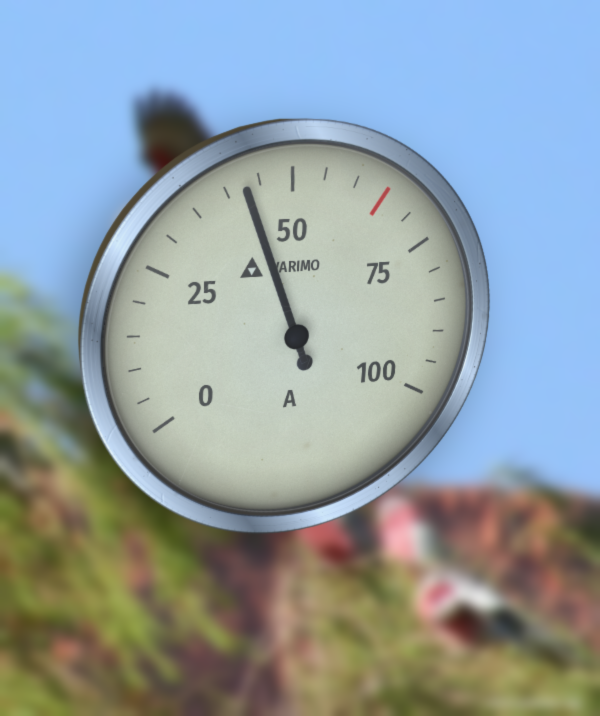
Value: 42.5 A
